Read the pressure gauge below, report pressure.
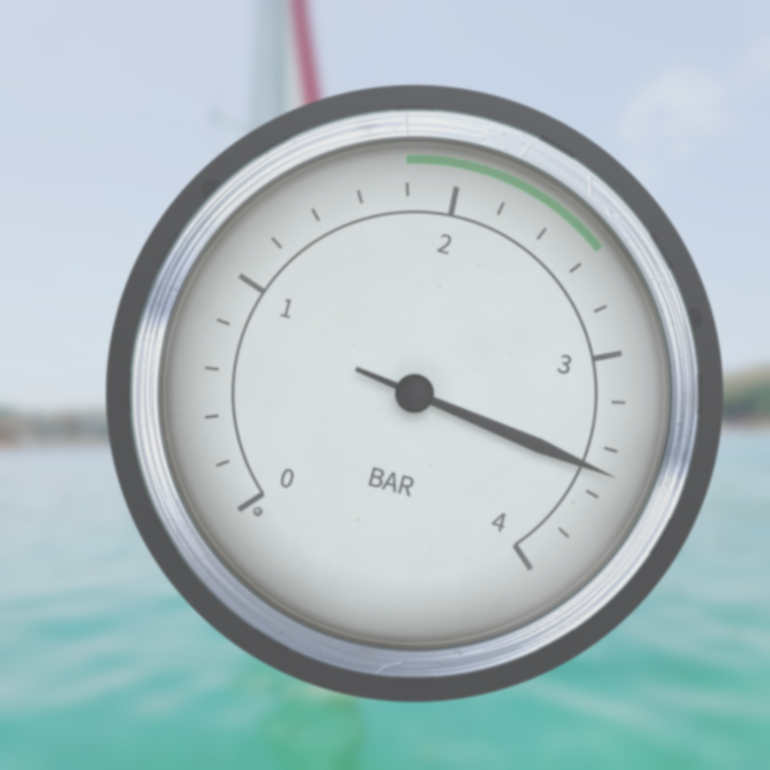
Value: 3.5 bar
